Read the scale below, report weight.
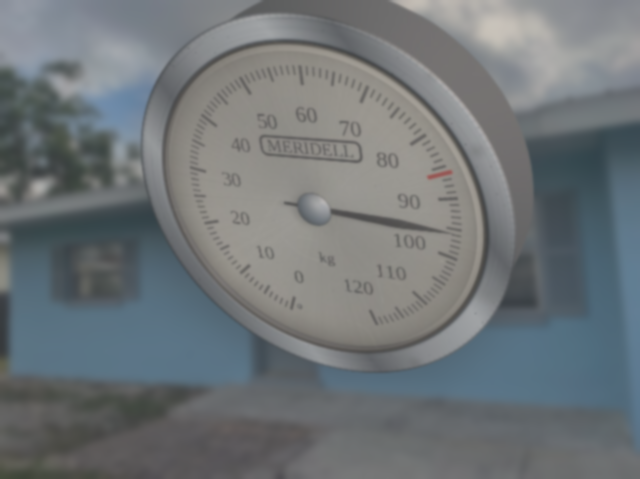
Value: 95 kg
